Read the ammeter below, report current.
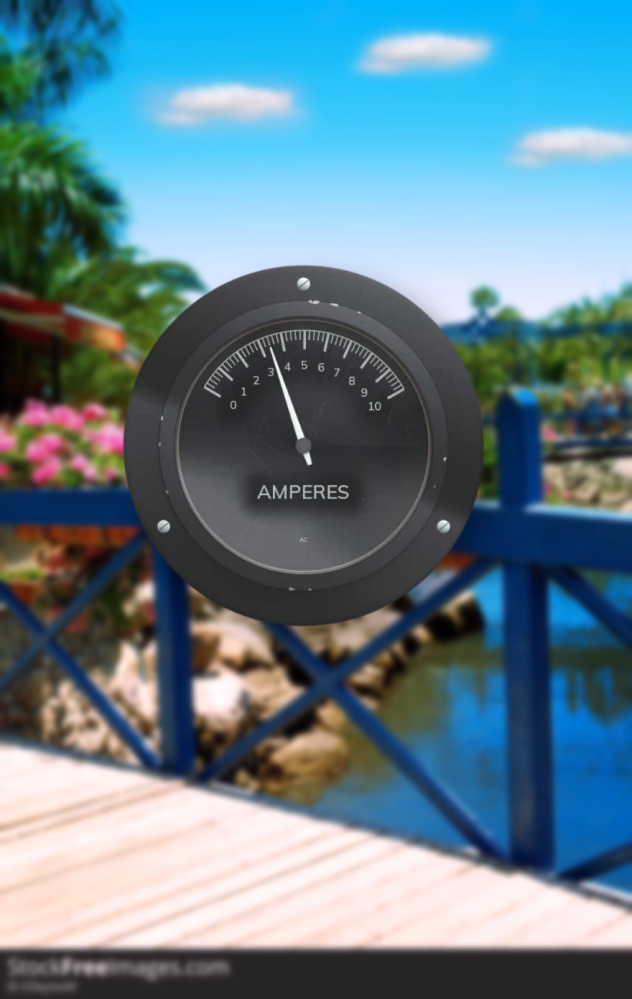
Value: 3.4 A
